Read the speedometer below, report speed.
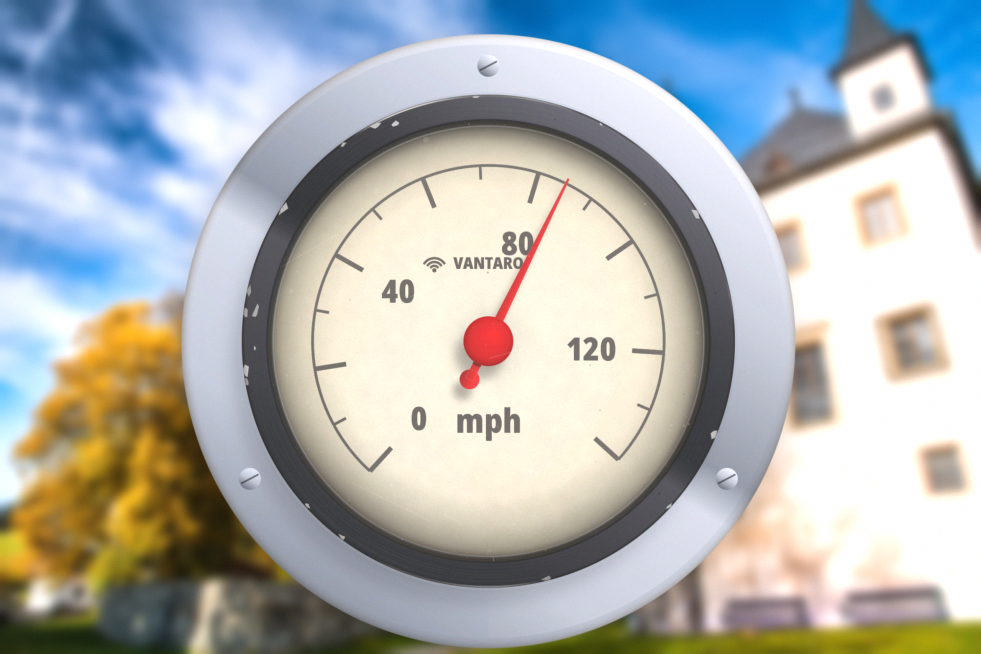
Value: 85 mph
